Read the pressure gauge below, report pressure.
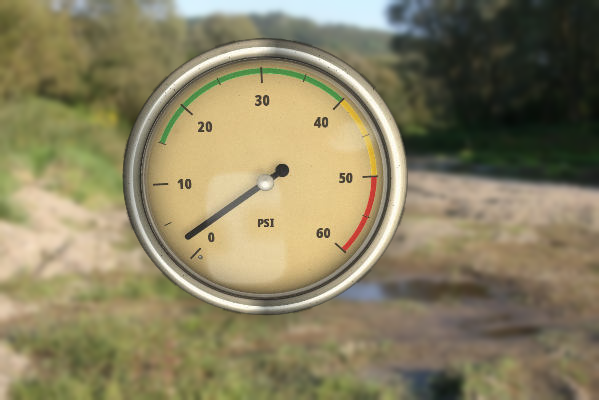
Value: 2.5 psi
